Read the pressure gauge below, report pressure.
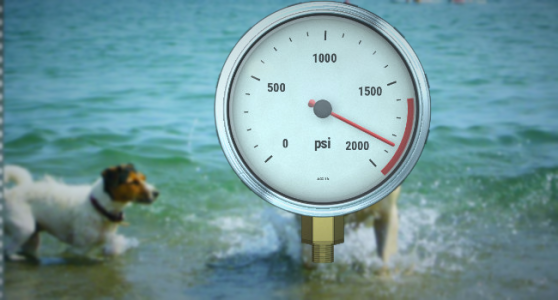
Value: 1850 psi
